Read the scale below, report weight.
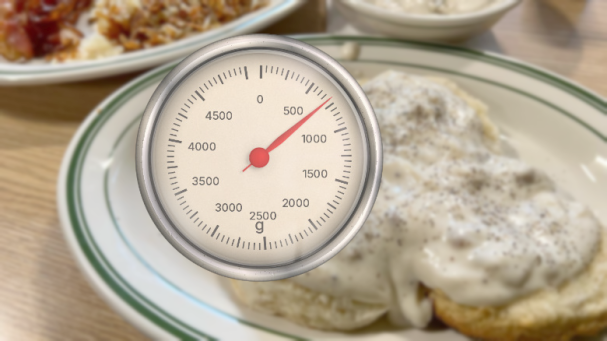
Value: 700 g
